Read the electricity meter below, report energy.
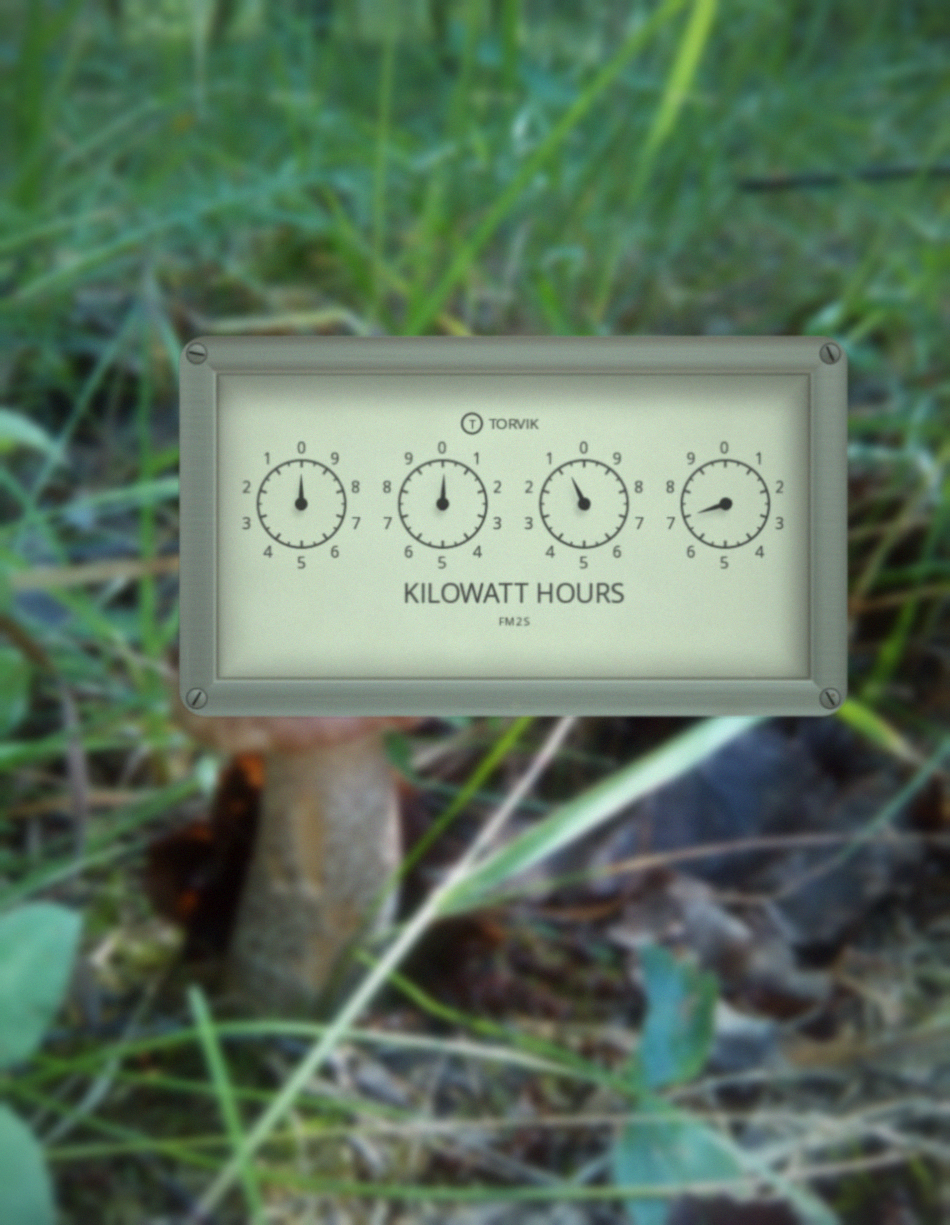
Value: 7 kWh
